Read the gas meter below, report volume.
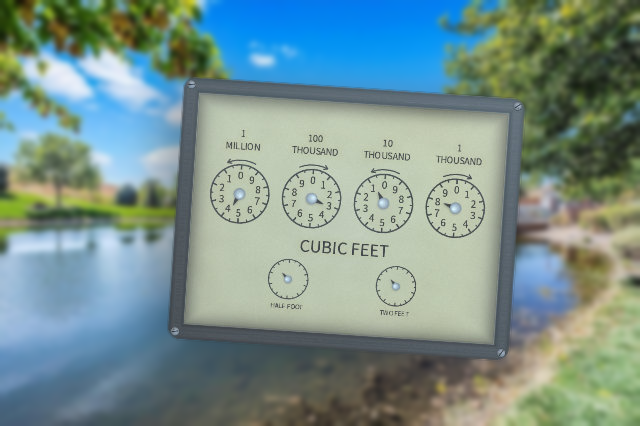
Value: 430800 ft³
